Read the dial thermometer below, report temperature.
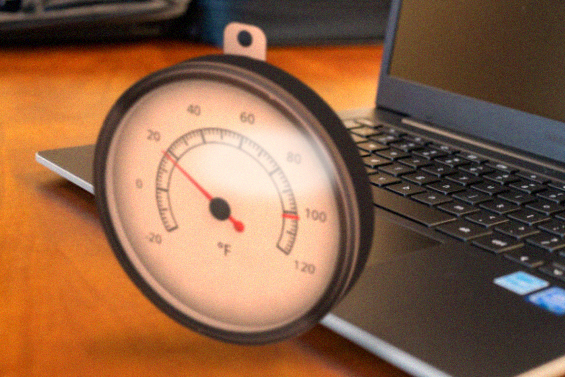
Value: 20 °F
